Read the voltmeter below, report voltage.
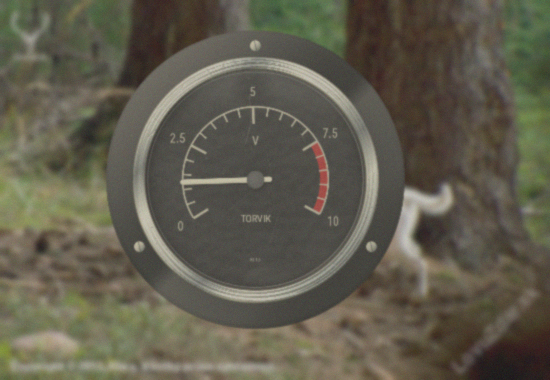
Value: 1.25 V
